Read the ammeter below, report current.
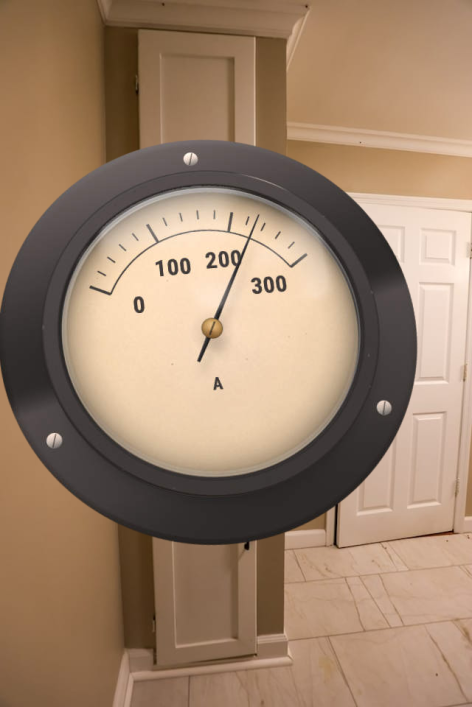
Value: 230 A
